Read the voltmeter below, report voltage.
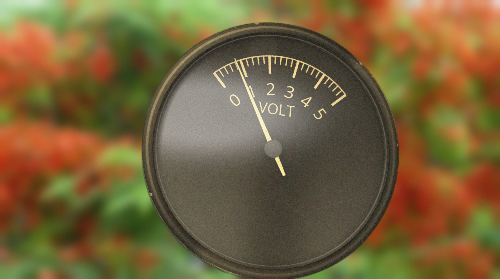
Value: 0.8 V
